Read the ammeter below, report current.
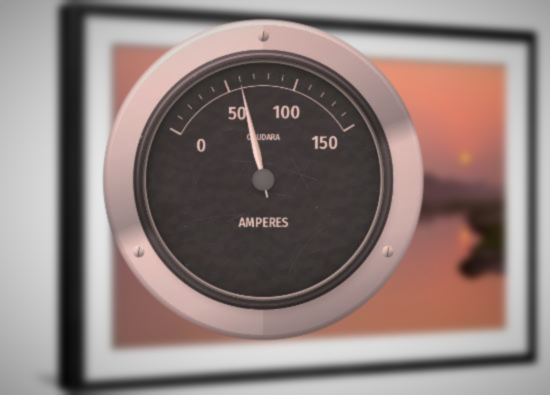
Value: 60 A
